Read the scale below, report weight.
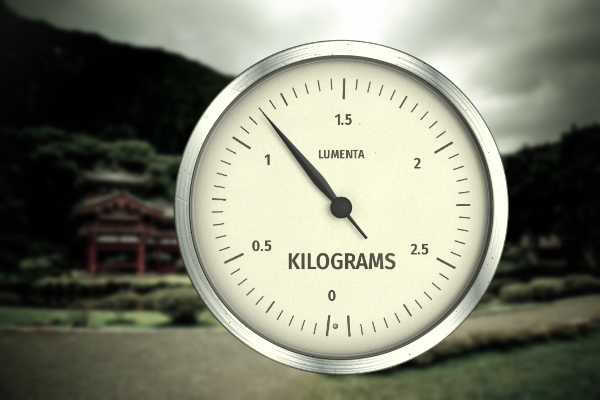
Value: 1.15 kg
